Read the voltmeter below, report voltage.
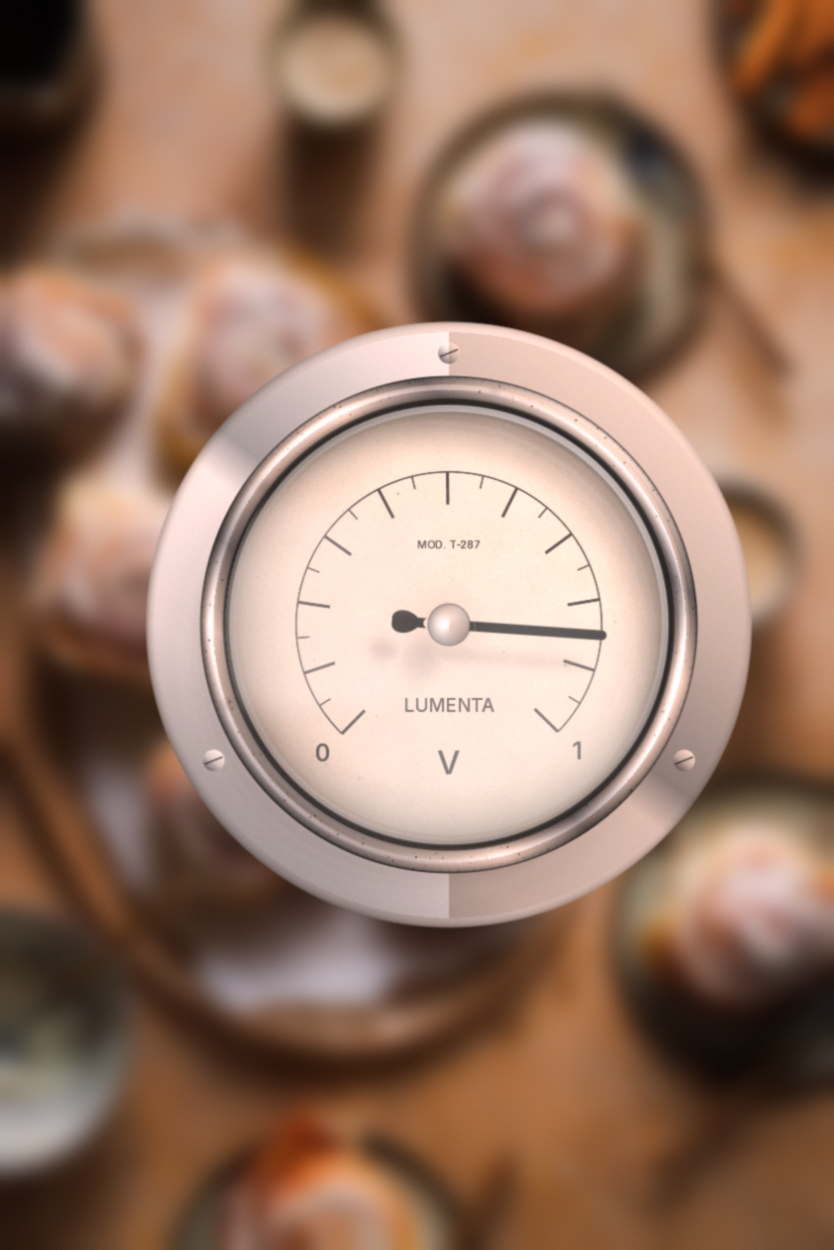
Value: 0.85 V
